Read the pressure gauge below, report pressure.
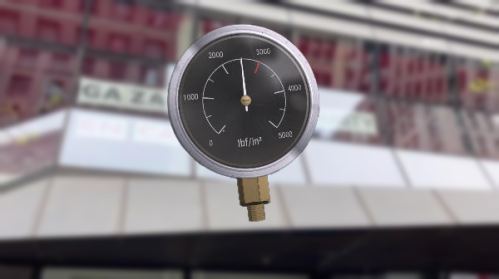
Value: 2500 psi
